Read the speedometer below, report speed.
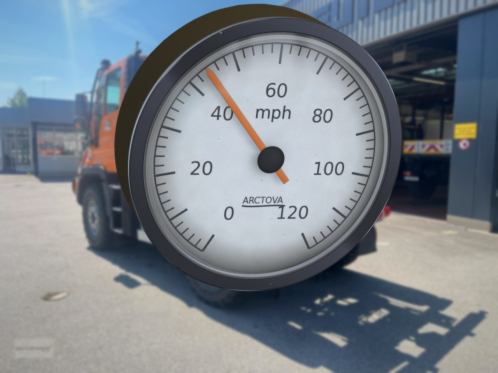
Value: 44 mph
